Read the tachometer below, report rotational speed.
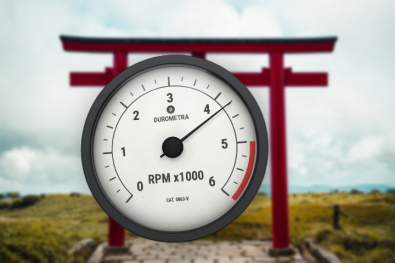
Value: 4250 rpm
